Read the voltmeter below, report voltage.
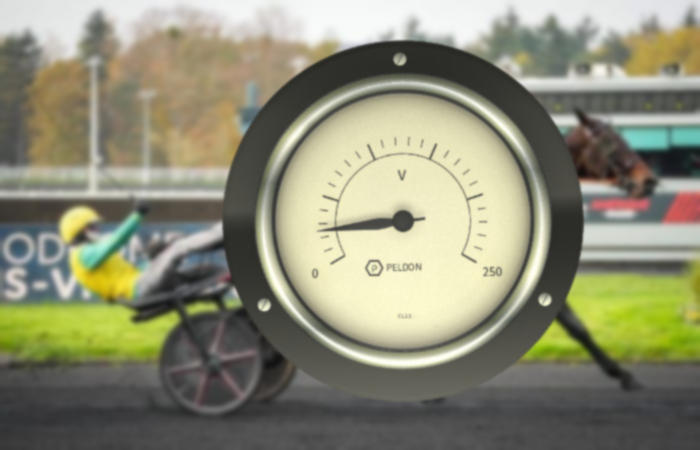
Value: 25 V
